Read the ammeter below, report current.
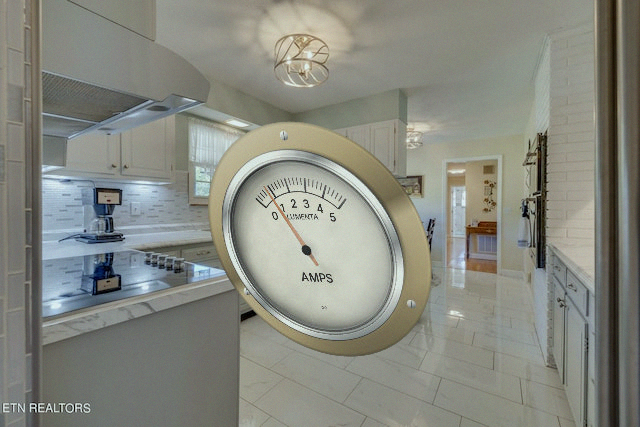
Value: 1 A
